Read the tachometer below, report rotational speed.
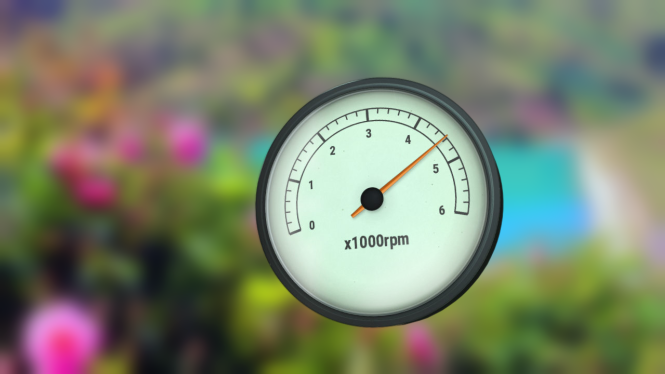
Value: 4600 rpm
